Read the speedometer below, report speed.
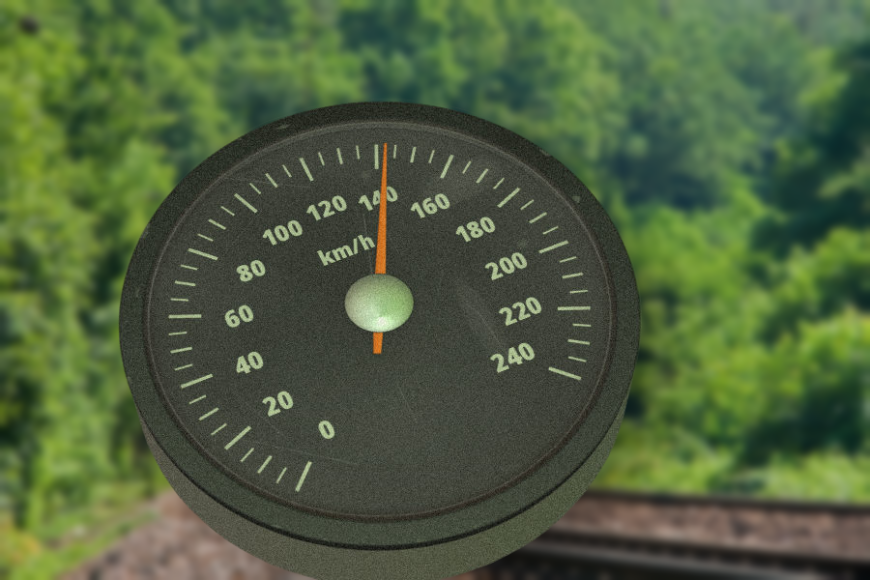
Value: 142.5 km/h
